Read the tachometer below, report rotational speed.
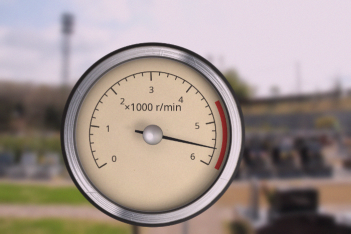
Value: 5600 rpm
